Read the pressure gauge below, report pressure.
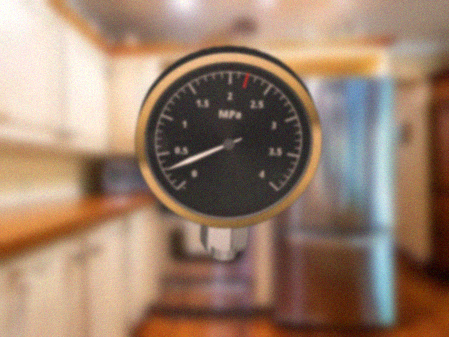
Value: 0.3 MPa
